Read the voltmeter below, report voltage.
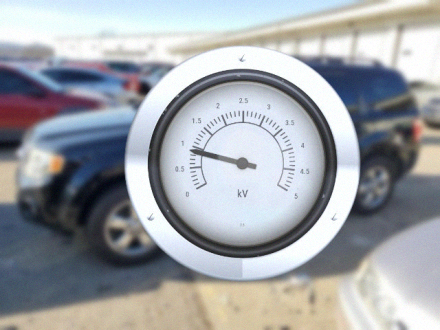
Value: 0.9 kV
